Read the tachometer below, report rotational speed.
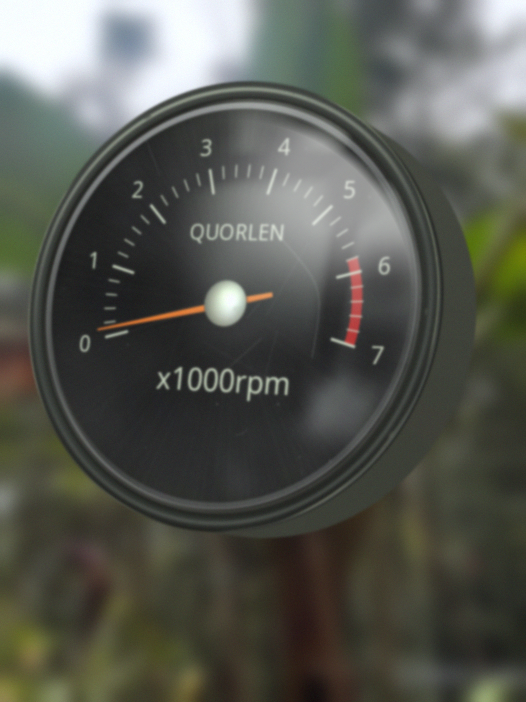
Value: 100 rpm
